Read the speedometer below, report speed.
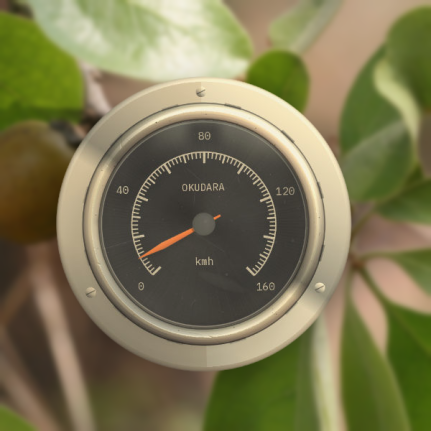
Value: 10 km/h
